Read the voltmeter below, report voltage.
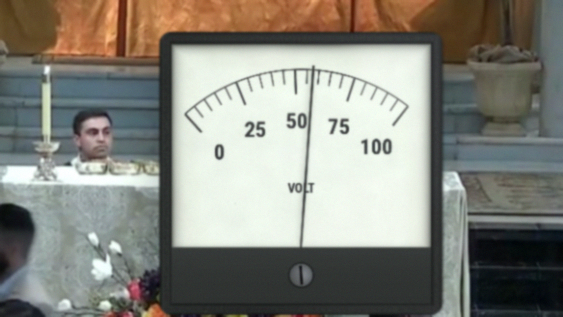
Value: 57.5 V
